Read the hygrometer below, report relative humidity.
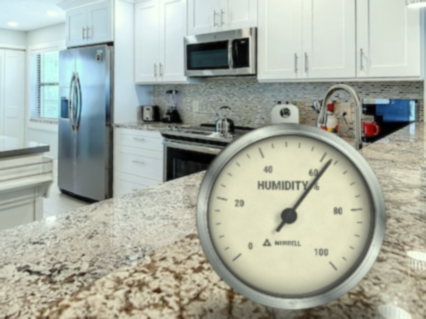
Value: 62 %
